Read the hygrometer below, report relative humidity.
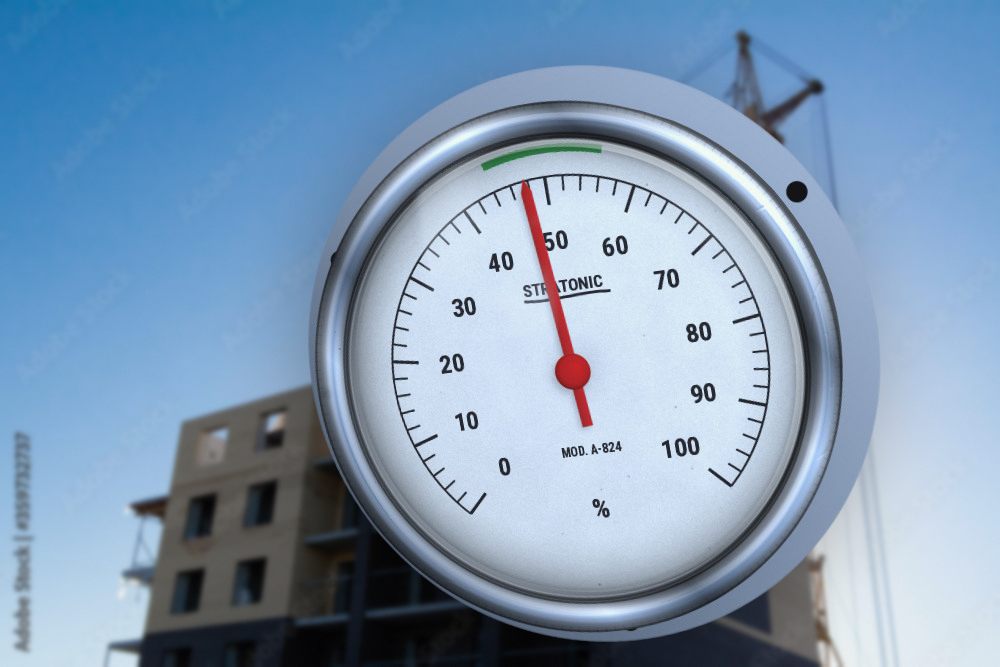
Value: 48 %
